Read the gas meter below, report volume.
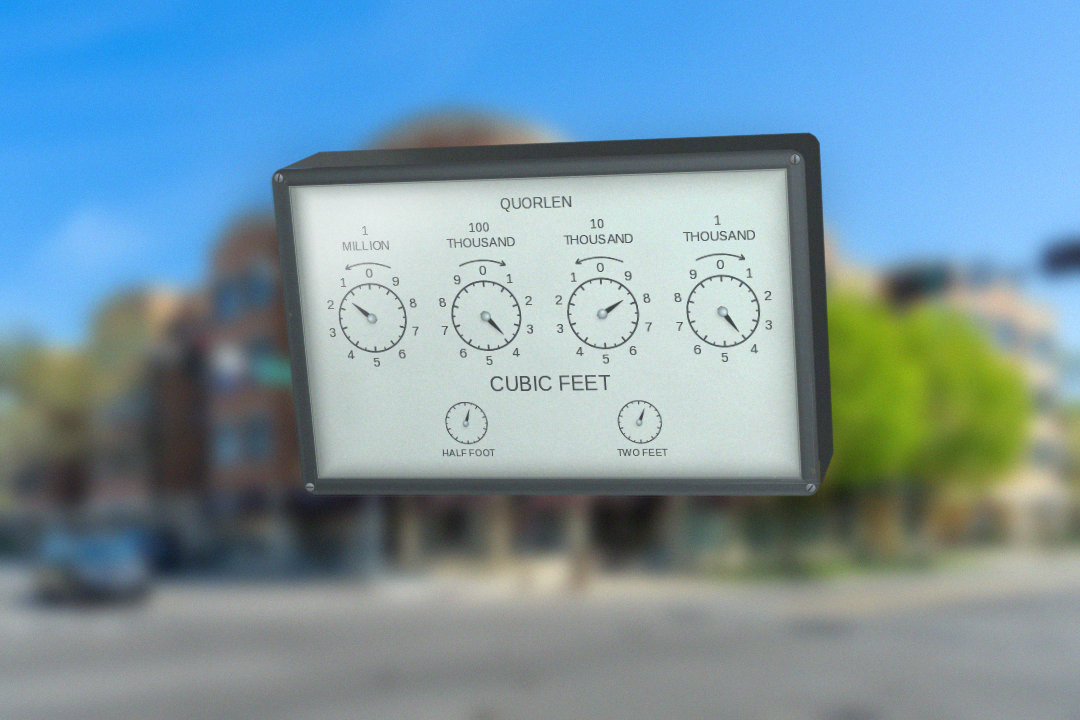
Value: 138400 ft³
